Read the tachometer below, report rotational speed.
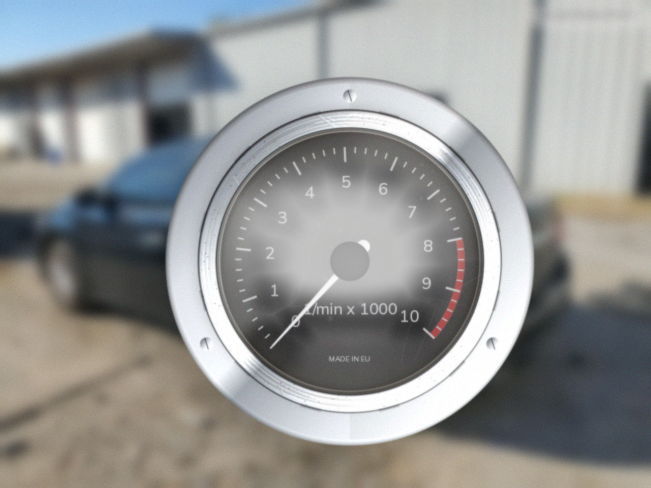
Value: 0 rpm
